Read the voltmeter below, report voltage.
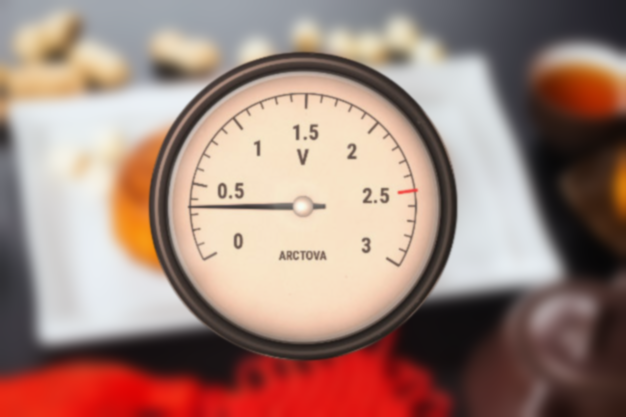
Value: 0.35 V
